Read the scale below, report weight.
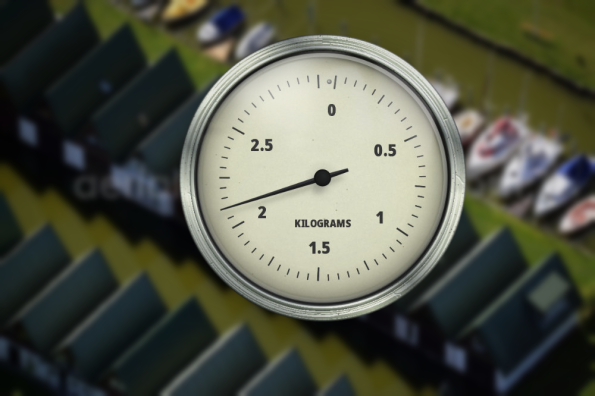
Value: 2.1 kg
